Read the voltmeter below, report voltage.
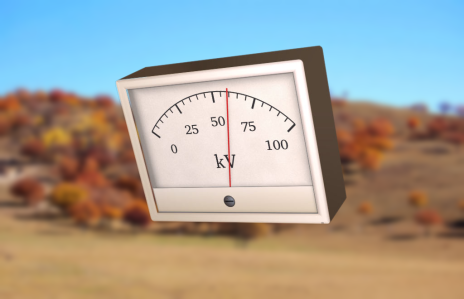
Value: 60 kV
